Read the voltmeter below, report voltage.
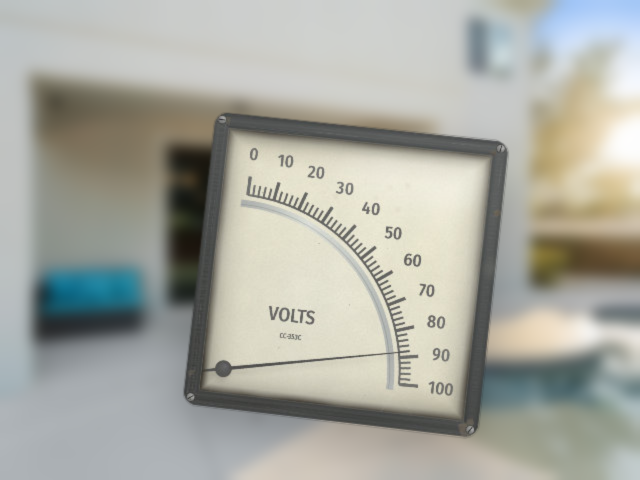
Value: 88 V
